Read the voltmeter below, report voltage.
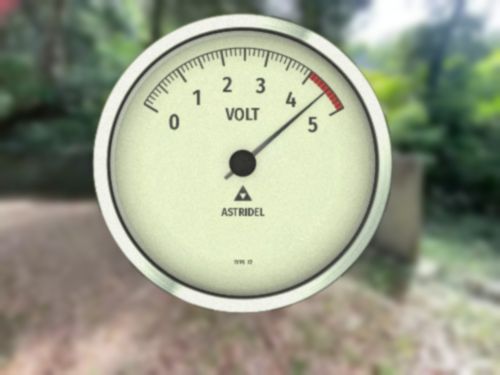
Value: 4.5 V
